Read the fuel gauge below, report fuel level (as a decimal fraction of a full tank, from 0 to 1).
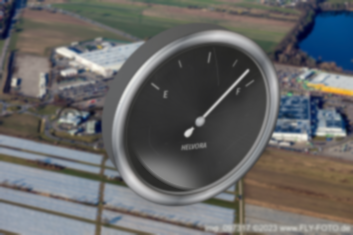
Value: 0.875
